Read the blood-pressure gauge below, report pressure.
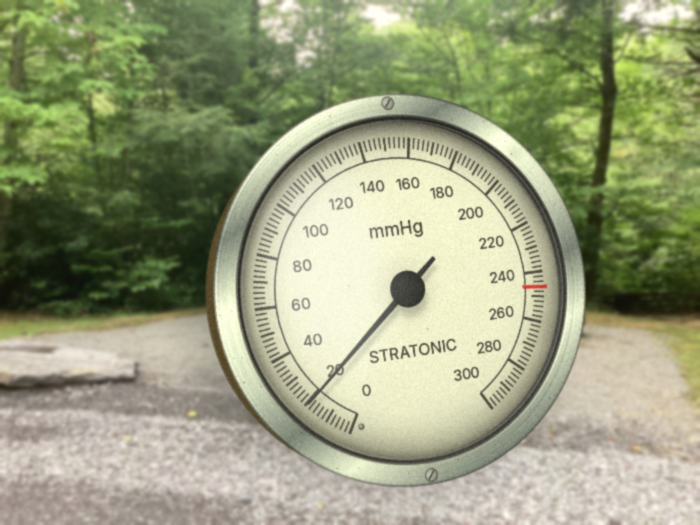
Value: 20 mmHg
